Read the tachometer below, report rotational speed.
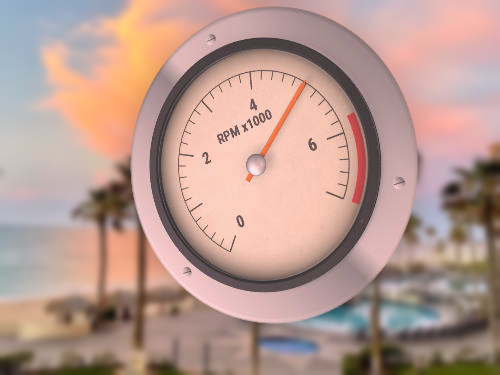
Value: 5000 rpm
